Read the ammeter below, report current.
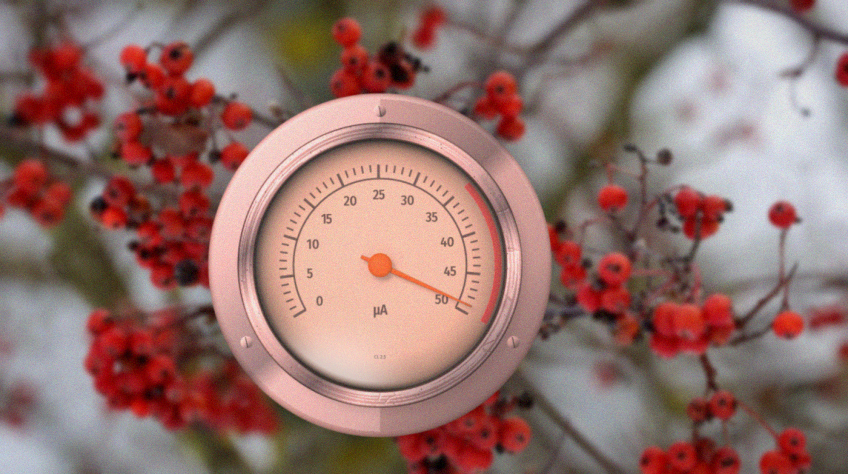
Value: 49 µA
